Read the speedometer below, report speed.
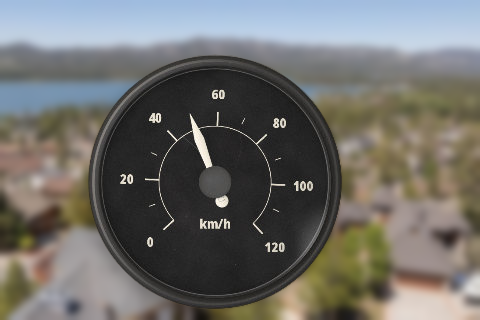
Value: 50 km/h
